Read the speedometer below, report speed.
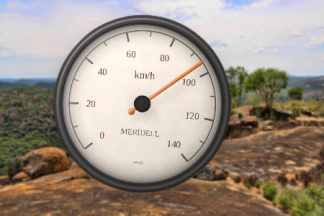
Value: 95 km/h
